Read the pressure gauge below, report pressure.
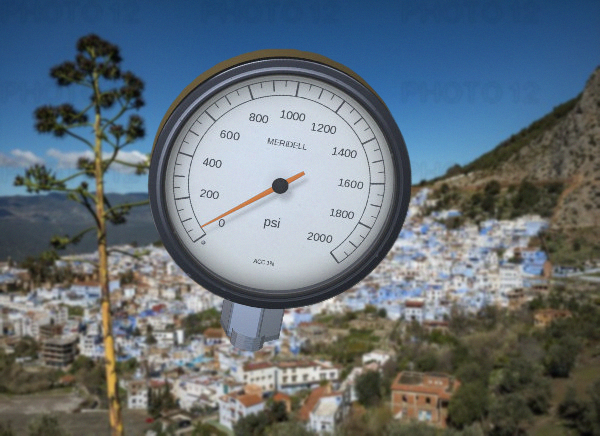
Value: 50 psi
